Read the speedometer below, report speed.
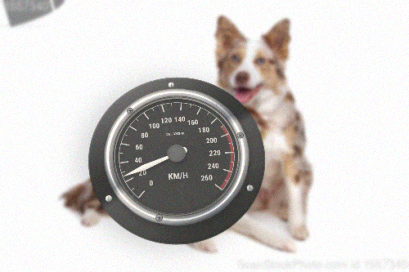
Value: 25 km/h
